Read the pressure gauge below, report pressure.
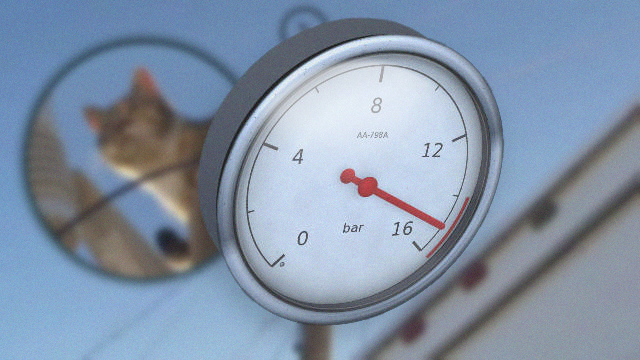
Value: 15 bar
